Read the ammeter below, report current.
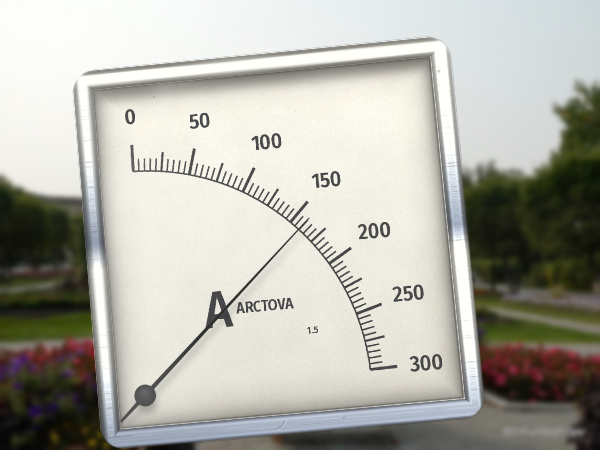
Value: 160 A
